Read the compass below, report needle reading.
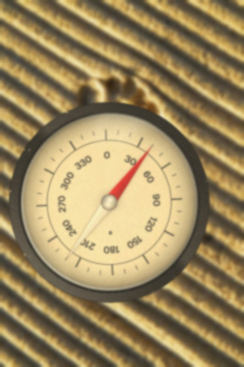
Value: 40 °
